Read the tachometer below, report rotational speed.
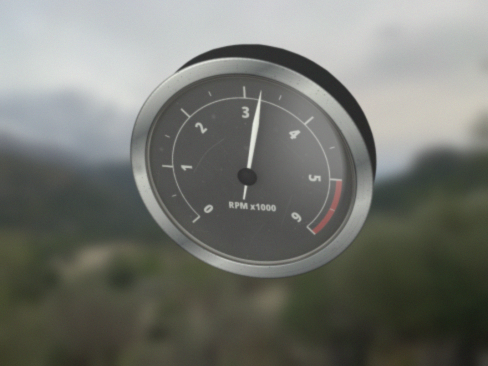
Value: 3250 rpm
